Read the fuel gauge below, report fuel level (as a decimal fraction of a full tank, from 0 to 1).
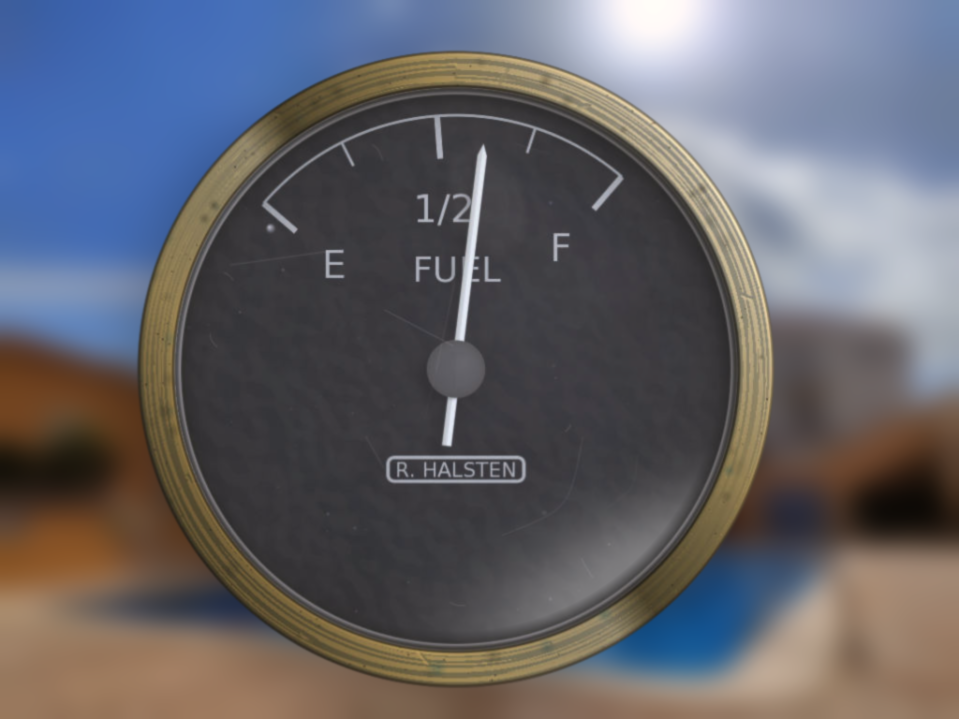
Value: 0.625
